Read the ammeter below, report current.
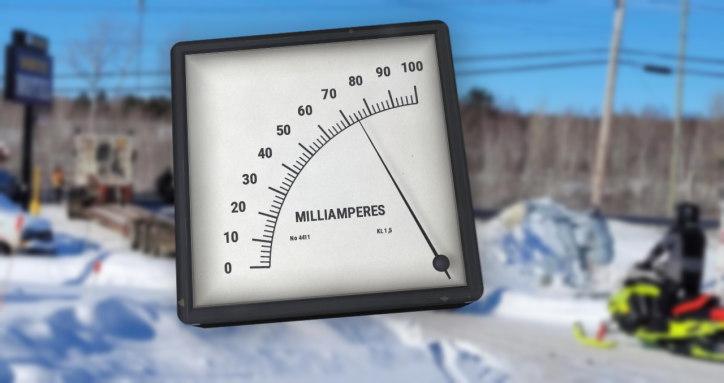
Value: 74 mA
